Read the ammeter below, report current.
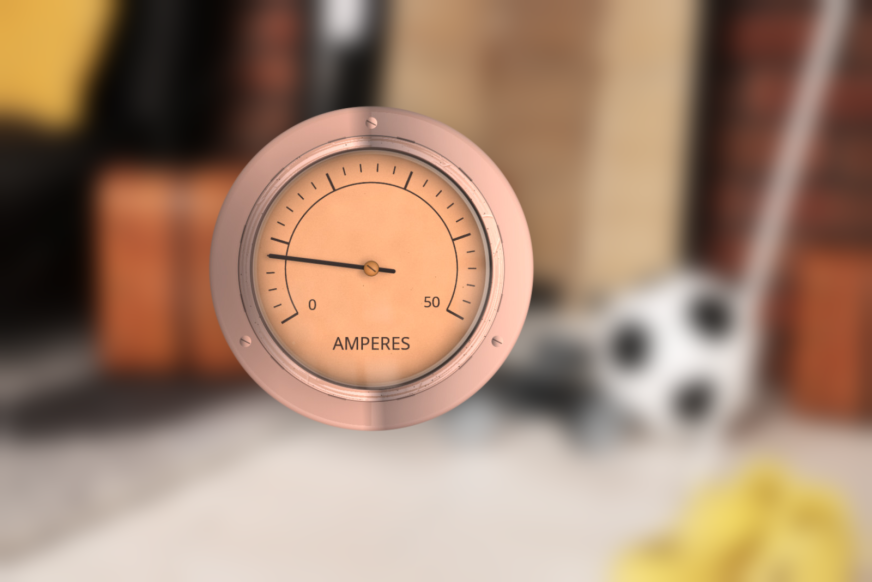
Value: 8 A
